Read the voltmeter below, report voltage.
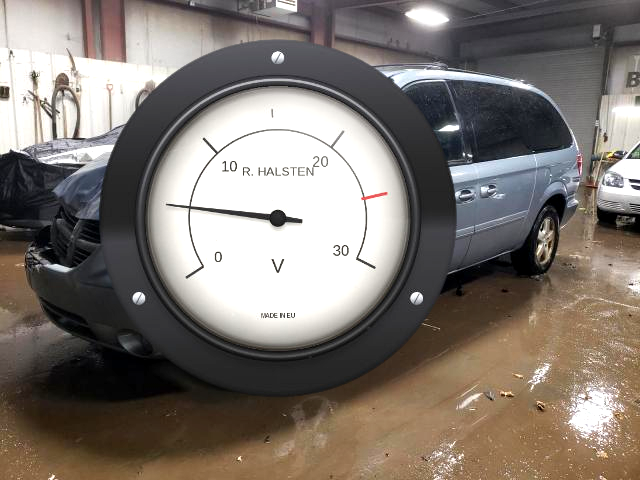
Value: 5 V
